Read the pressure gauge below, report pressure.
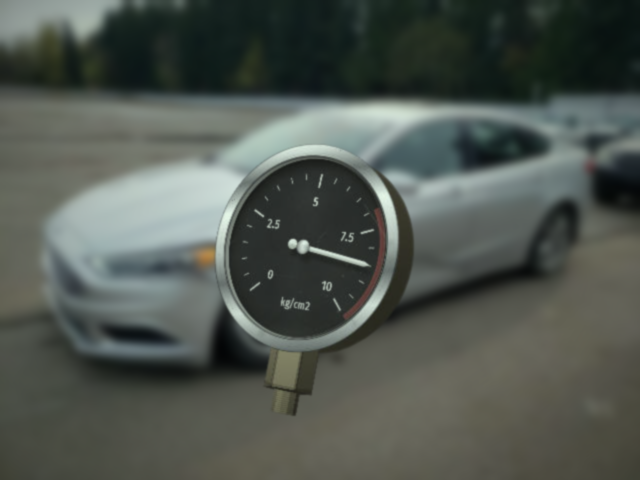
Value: 8.5 kg/cm²
